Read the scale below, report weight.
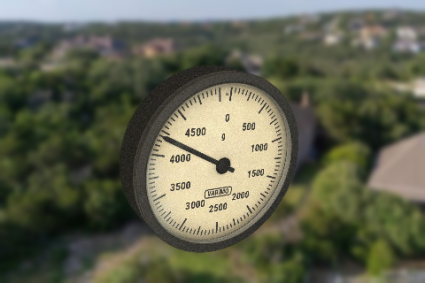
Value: 4200 g
